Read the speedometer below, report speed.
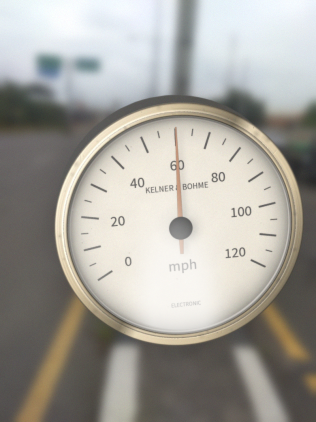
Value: 60 mph
